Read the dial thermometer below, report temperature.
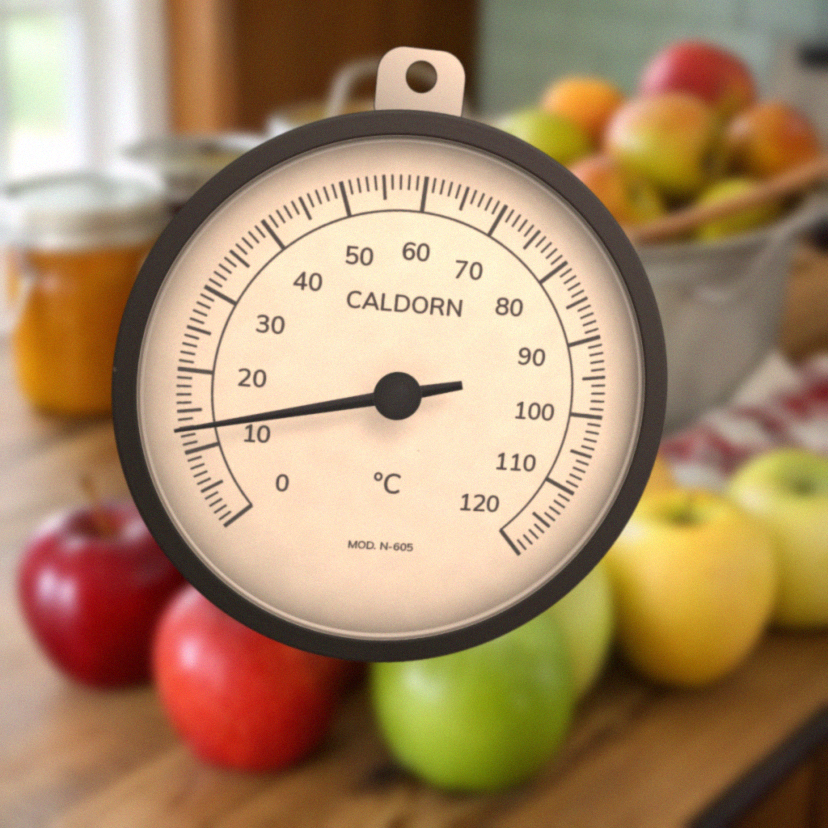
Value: 13 °C
